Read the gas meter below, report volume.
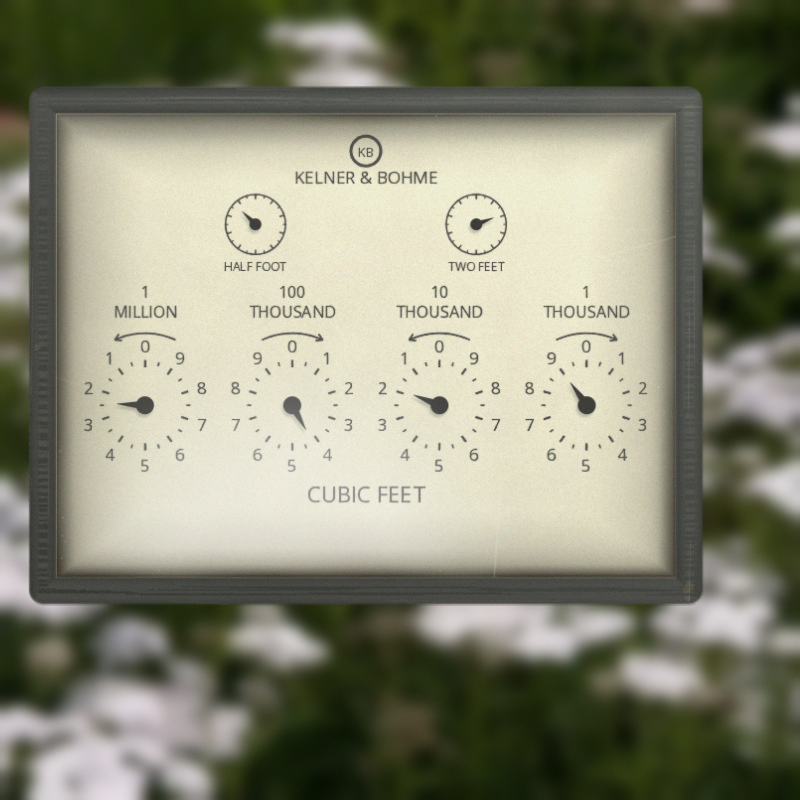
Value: 241900 ft³
